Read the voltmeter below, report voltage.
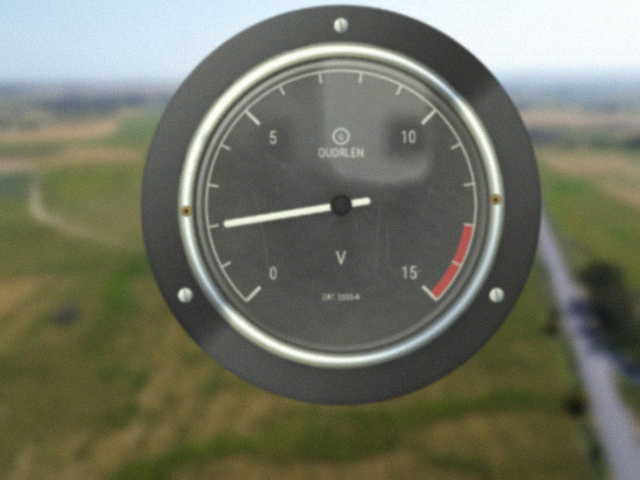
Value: 2 V
